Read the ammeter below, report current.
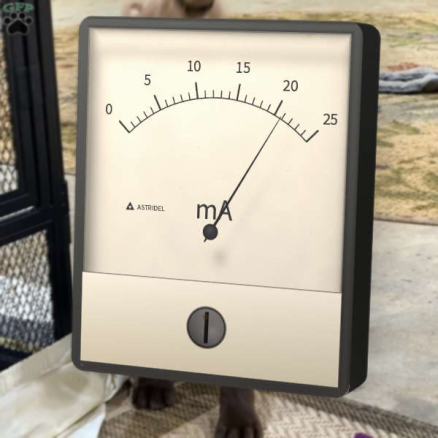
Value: 21 mA
